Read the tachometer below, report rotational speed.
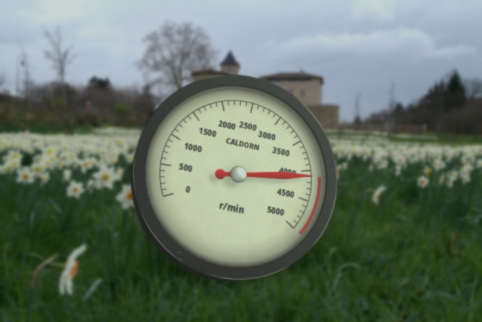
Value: 4100 rpm
